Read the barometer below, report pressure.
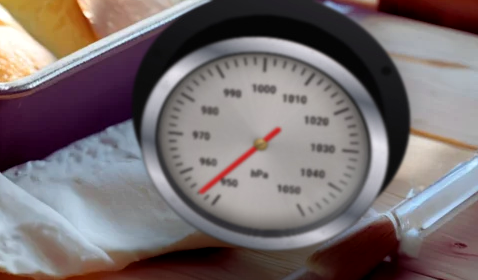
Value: 954 hPa
